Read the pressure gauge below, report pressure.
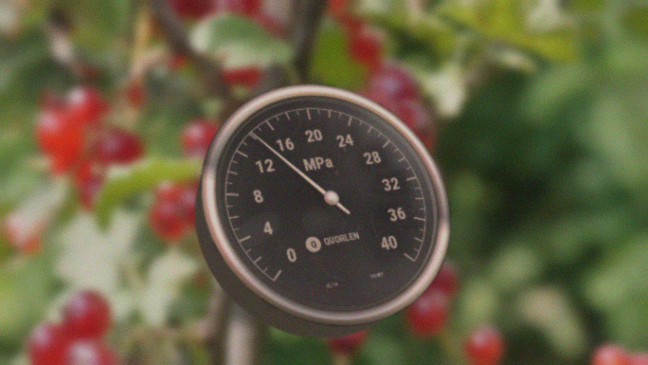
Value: 14 MPa
